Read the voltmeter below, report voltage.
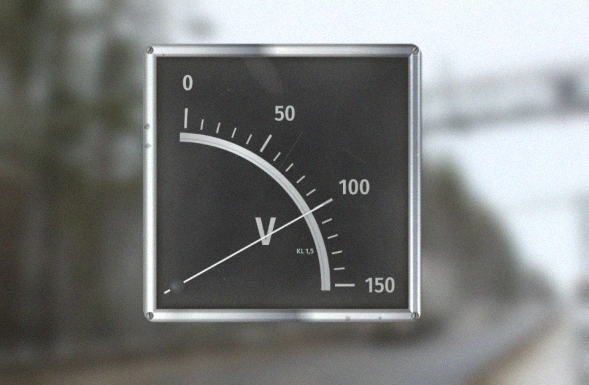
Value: 100 V
